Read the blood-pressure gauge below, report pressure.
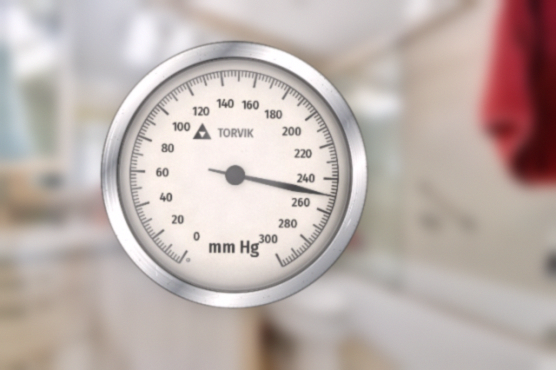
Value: 250 mmHg
